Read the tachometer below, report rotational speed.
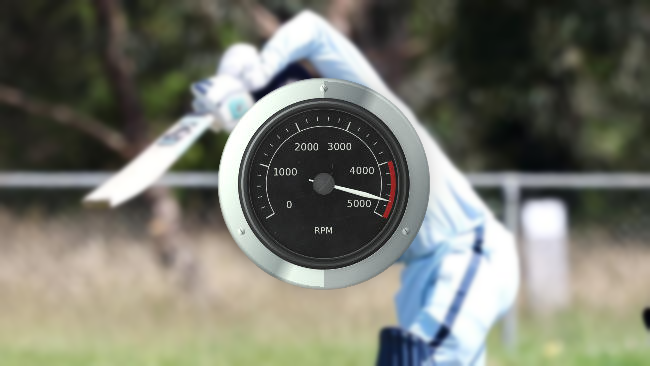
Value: 4700 rpm
